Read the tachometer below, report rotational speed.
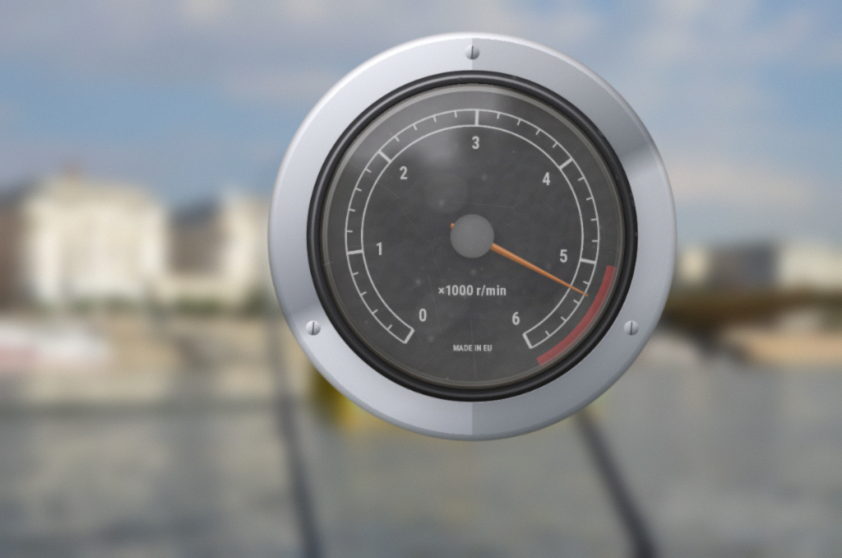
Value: 5300 rpm
